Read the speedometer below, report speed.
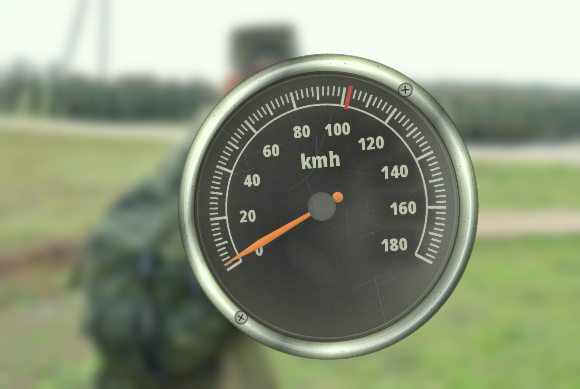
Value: 2 km/h
